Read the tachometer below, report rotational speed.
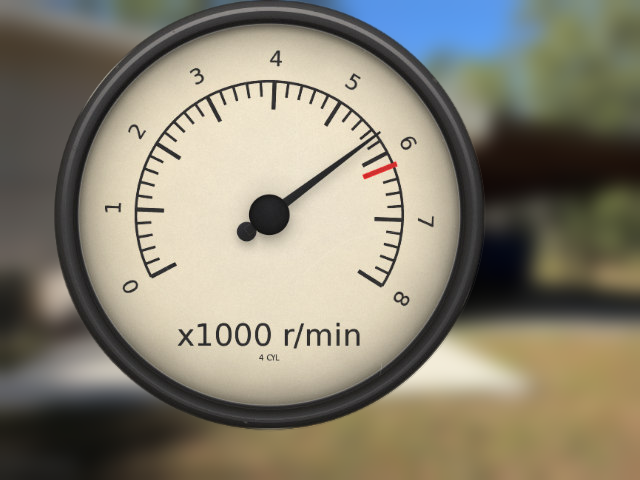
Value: 5700 rpm
